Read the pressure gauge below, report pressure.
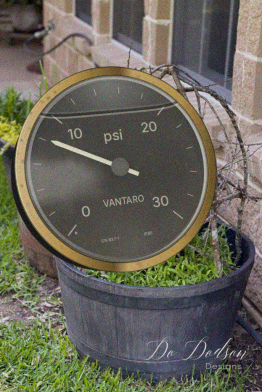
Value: 8 psi
